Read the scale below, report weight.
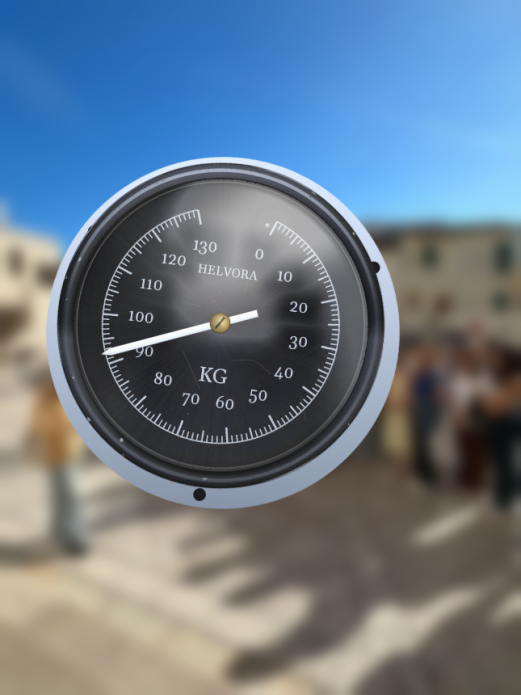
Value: 92 kg
